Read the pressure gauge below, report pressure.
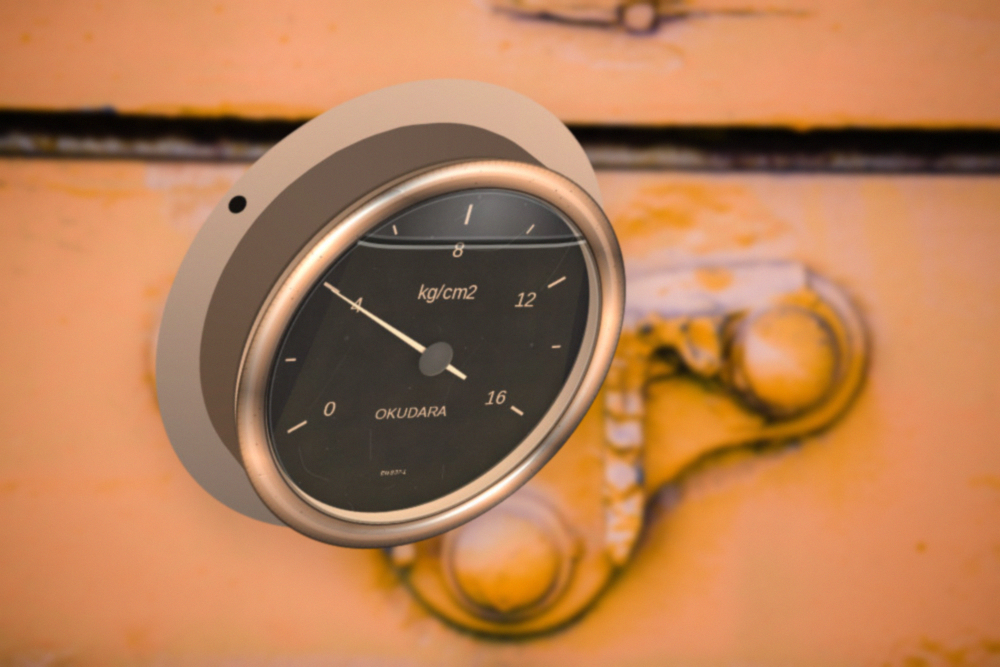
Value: 4 kg/cm²
